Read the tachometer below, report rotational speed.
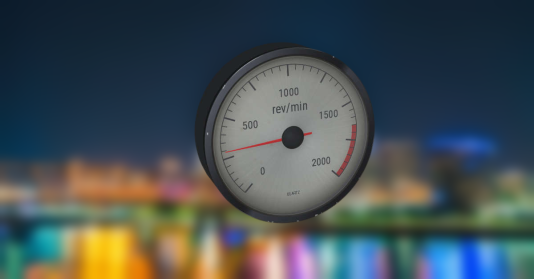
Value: 300 rpm
